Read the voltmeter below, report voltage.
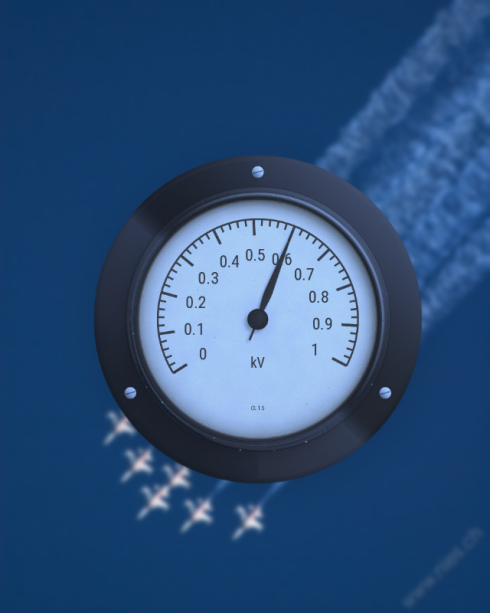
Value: 0.6 kV
